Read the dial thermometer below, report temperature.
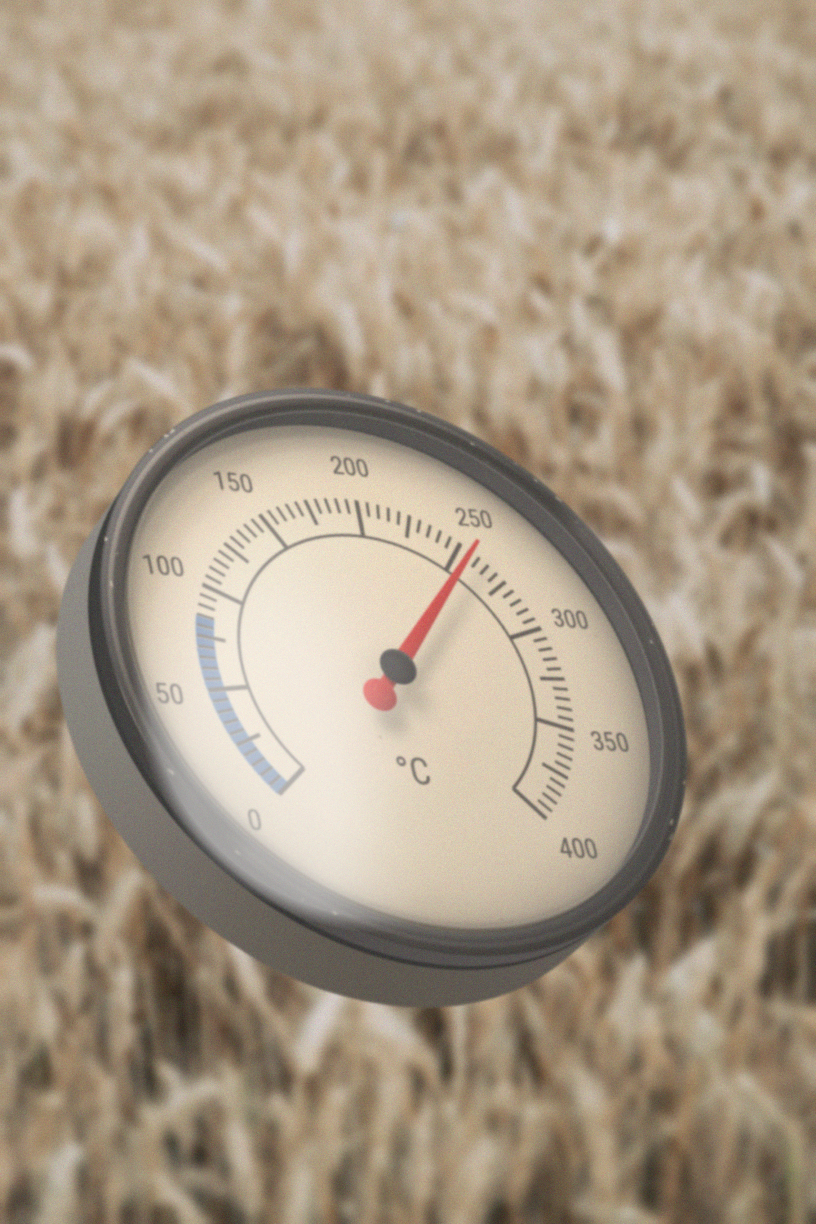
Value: 255 °C
